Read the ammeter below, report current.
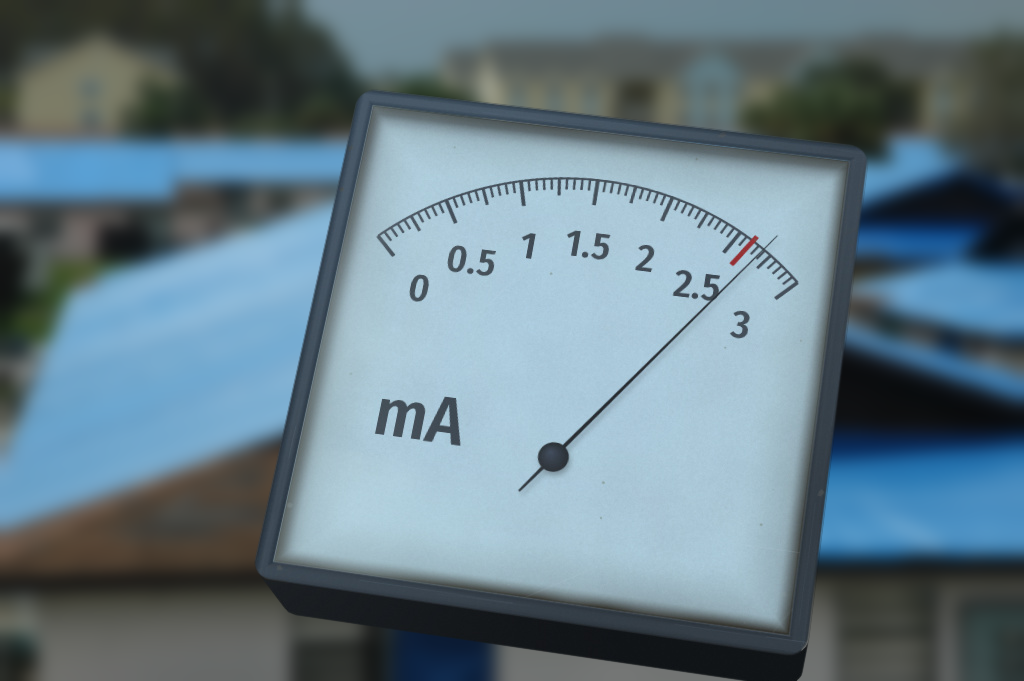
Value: 2.7 mA
